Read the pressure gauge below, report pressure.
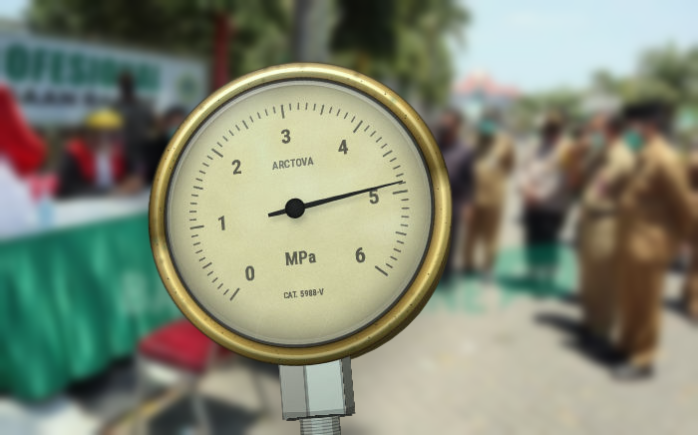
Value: 4.9 MPa
